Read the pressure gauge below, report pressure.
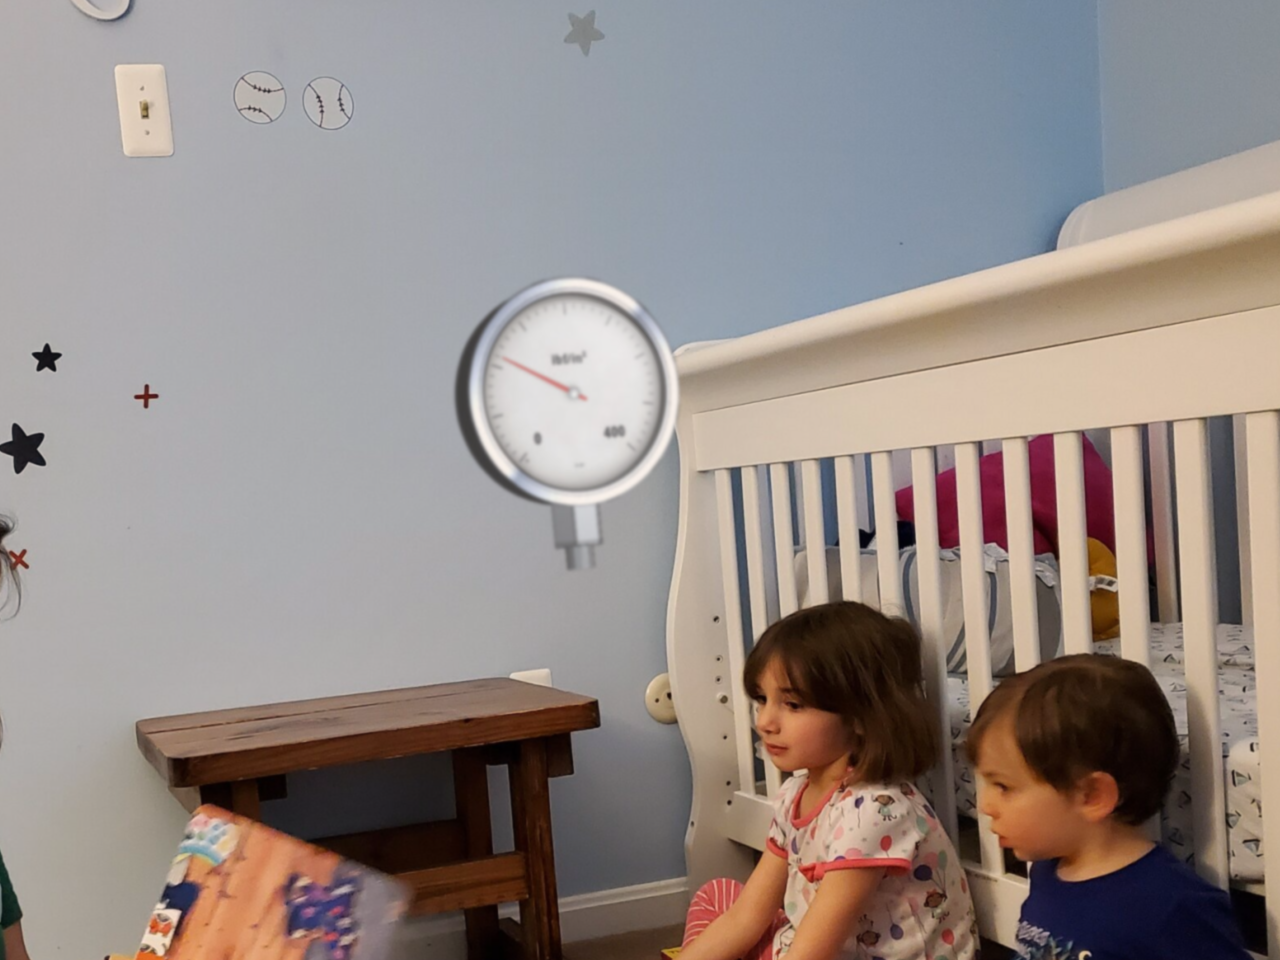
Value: 110 psi
